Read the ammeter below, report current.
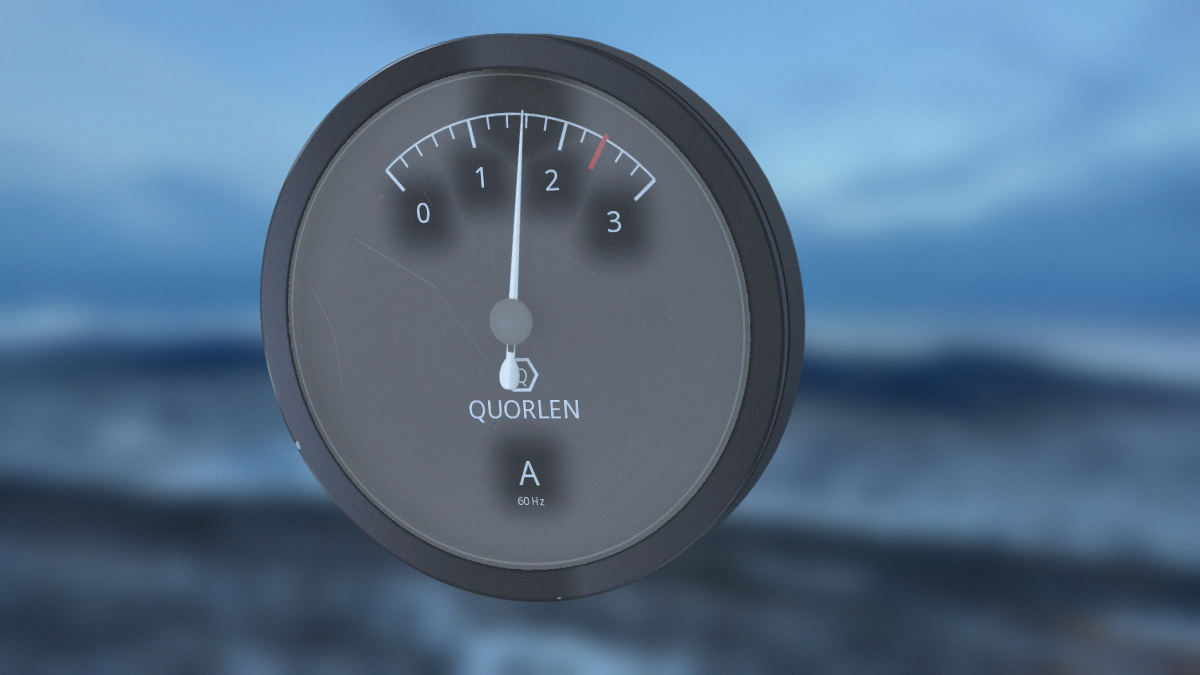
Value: 1.6 A
